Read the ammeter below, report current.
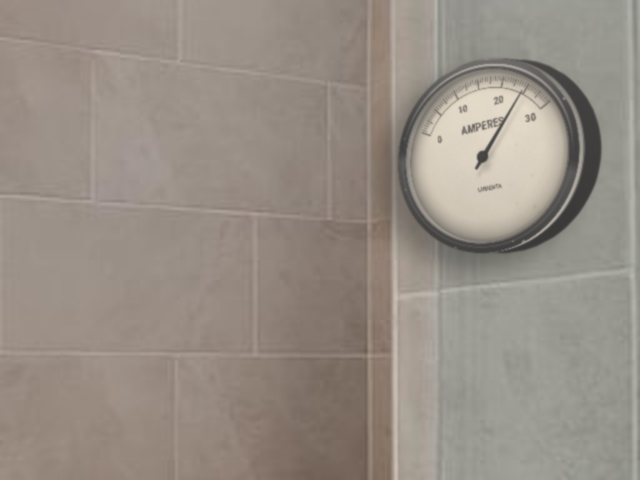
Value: 25 A
